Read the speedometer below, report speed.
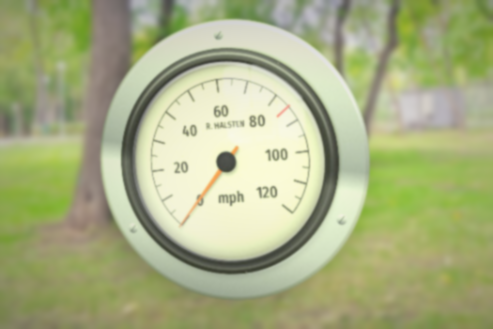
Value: 0 mph
